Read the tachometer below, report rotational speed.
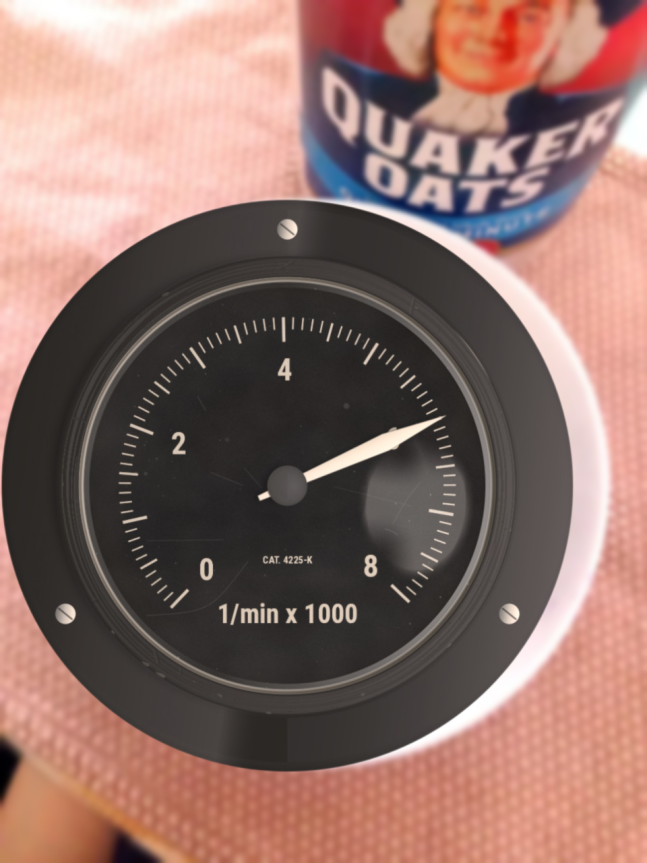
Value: 6000 rpm
